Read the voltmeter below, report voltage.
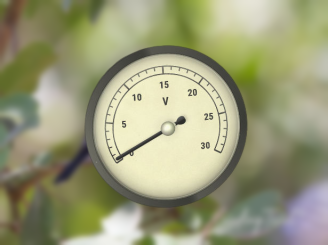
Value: 0.5 V
